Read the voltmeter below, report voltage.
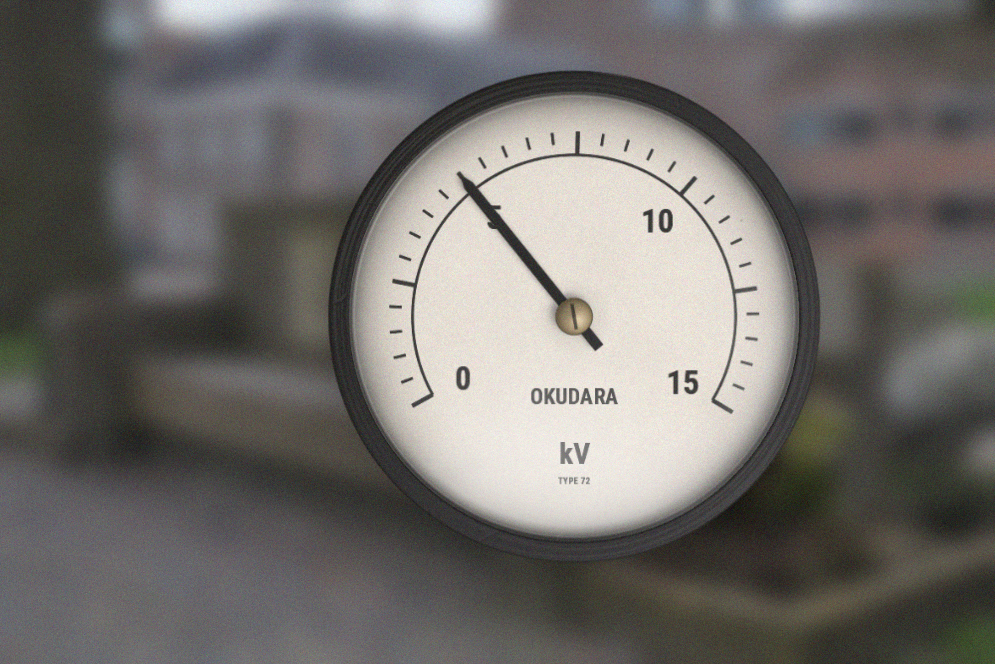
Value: 5 kV
